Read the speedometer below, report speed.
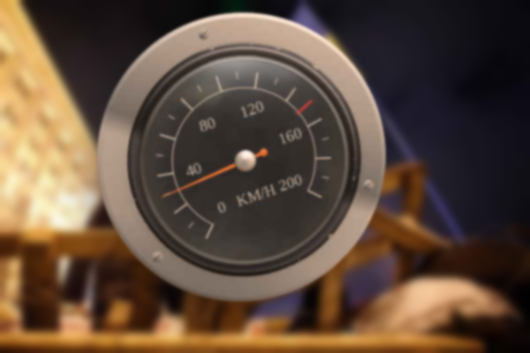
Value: 30 km/h
